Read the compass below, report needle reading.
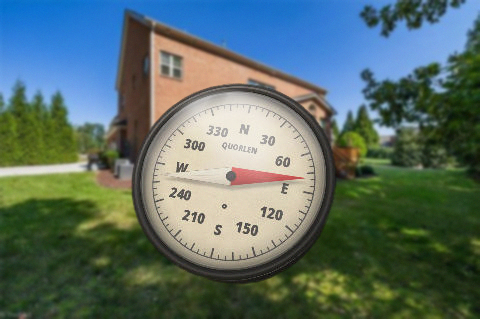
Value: 80 °
